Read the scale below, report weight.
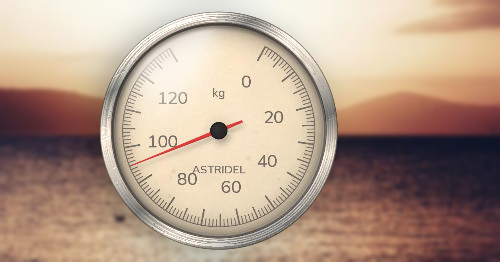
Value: 95 kg
